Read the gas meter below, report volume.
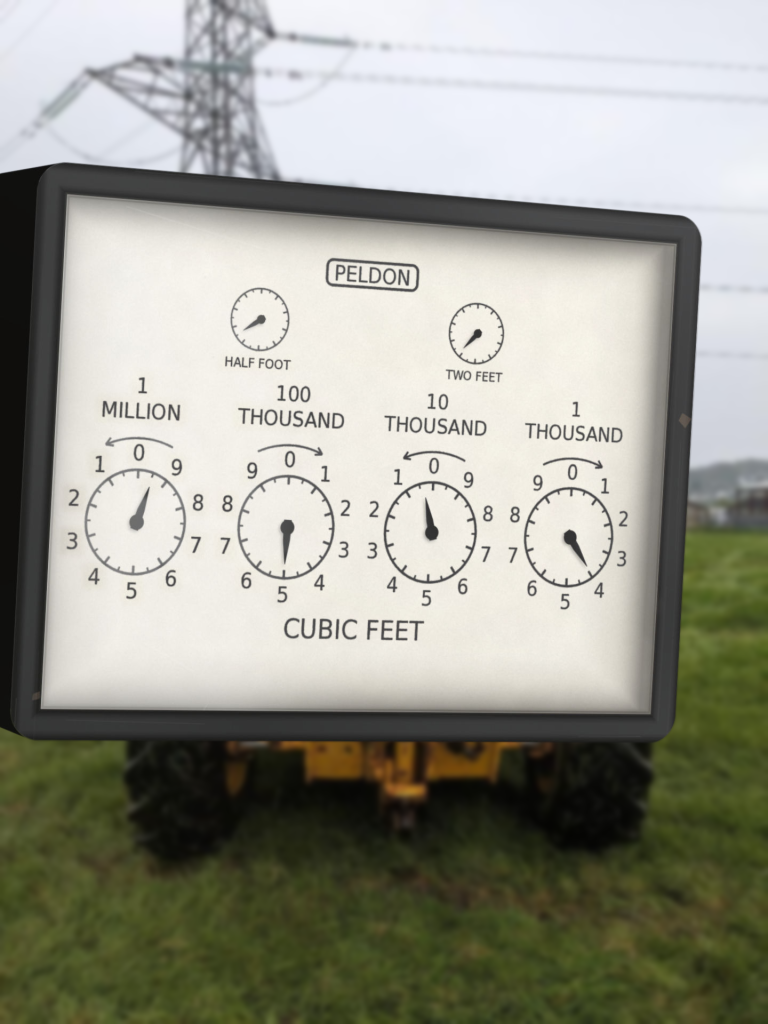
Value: 950400 ft³
